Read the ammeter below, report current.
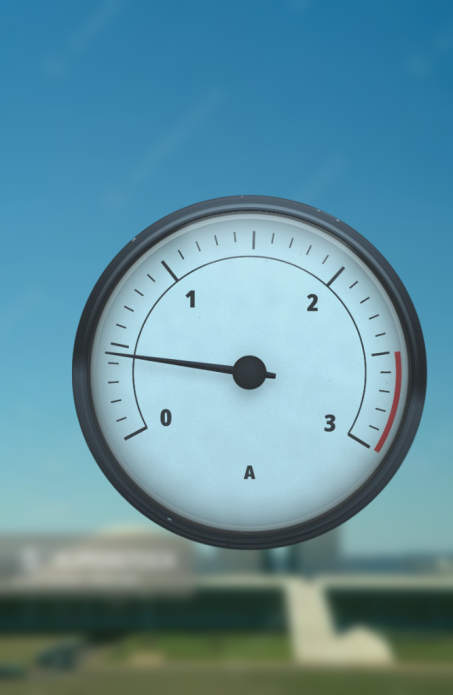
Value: 0.45 A
